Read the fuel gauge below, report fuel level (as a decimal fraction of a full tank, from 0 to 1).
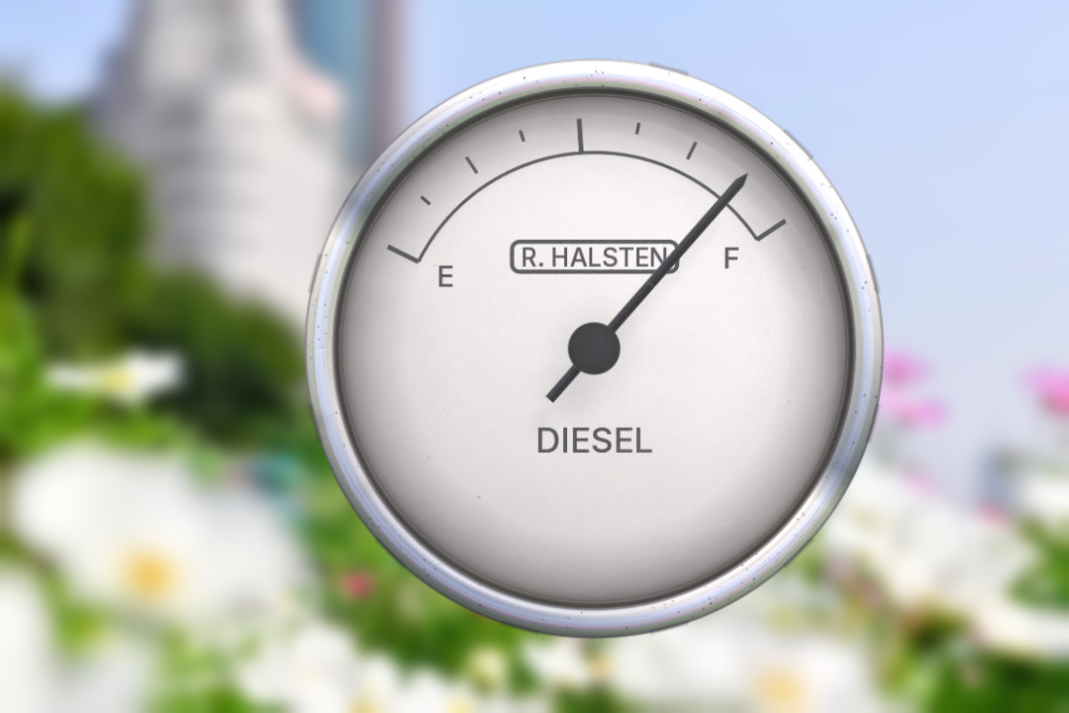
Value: 0.875
